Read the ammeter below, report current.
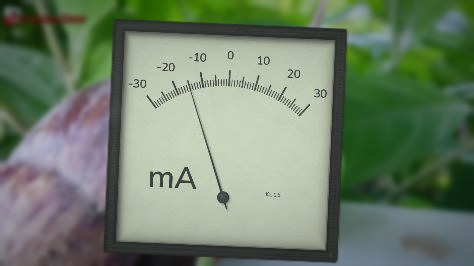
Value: -15 mA
